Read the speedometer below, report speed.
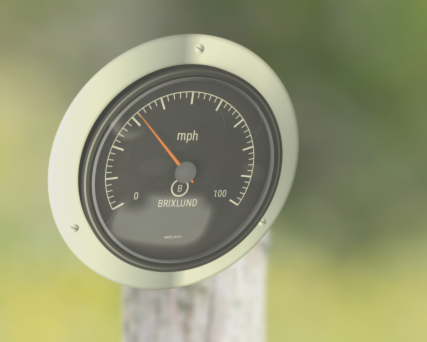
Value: 32 mph
